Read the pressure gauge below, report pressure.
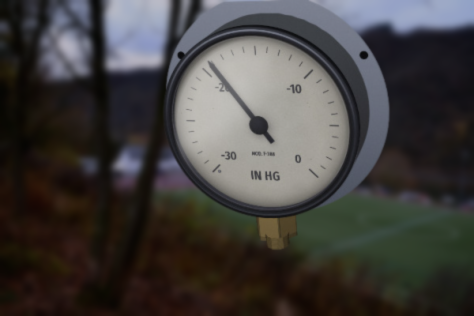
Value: -19 inHg
